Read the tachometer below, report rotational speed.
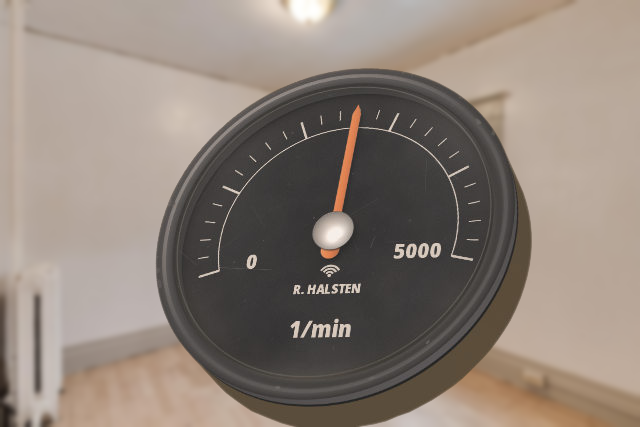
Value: 2600 rpm
